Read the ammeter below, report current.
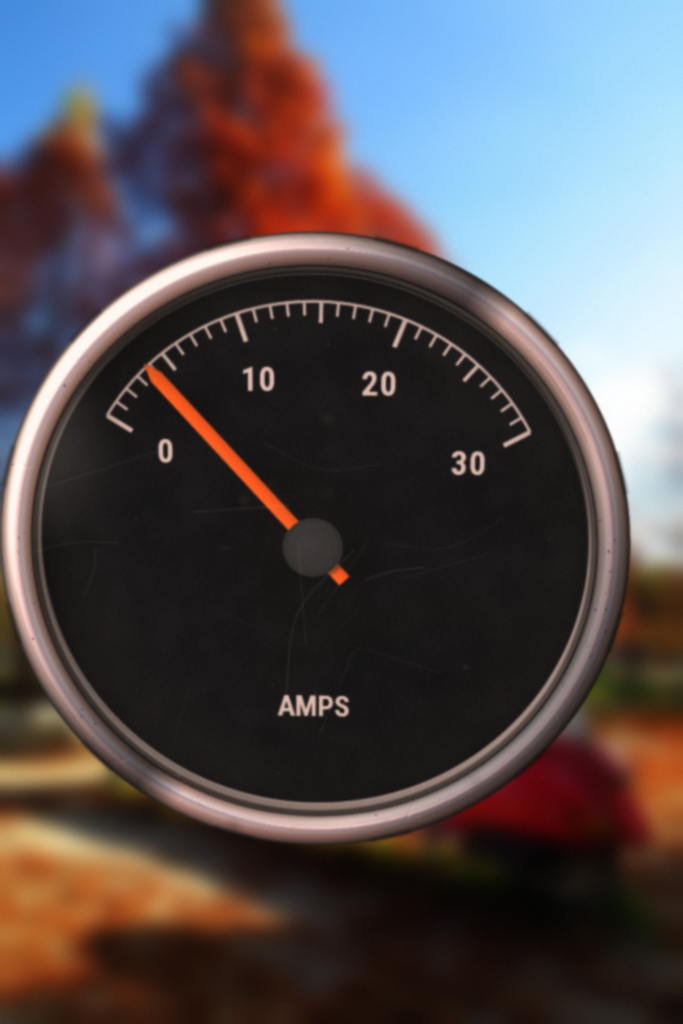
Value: 4 A
